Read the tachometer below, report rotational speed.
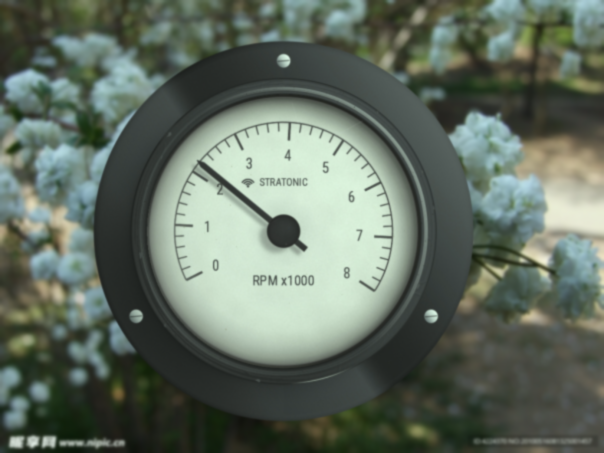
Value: 2200 rpm
